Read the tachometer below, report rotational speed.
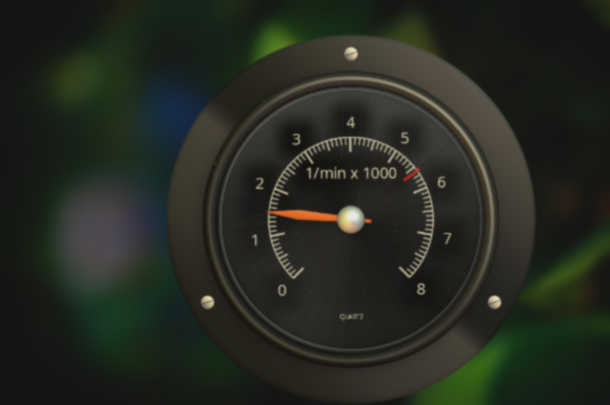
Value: 1500 rpm
